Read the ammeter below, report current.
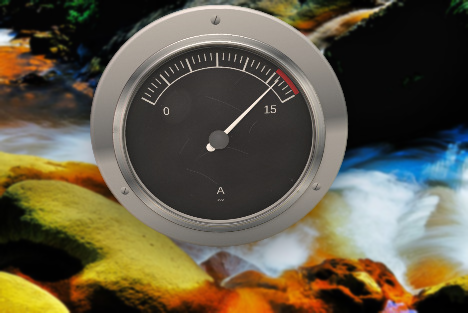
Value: 13 A
